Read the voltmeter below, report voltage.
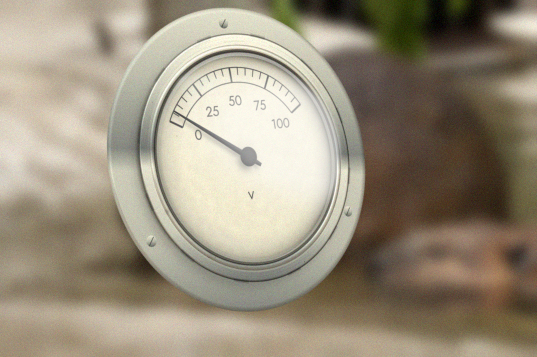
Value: 5 V
